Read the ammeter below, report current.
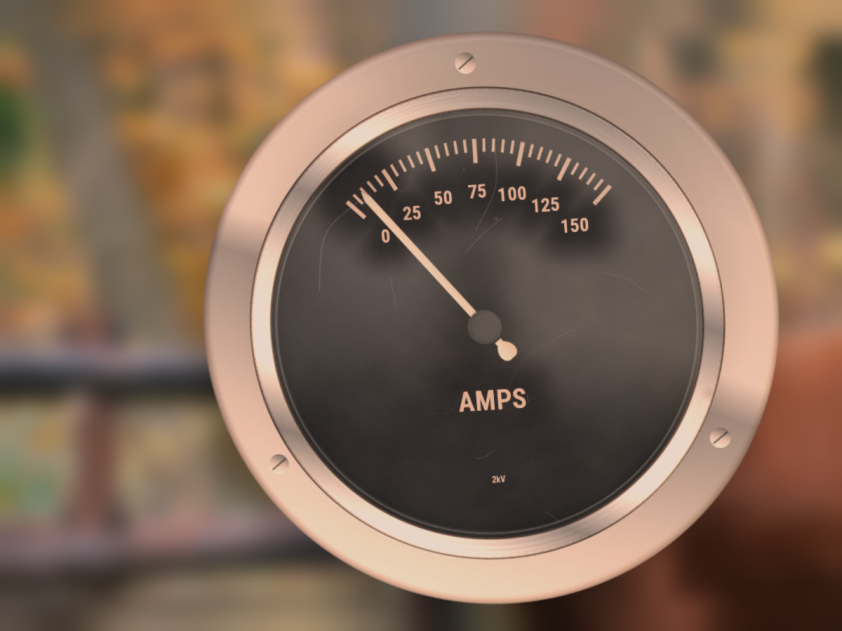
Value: 10 A
